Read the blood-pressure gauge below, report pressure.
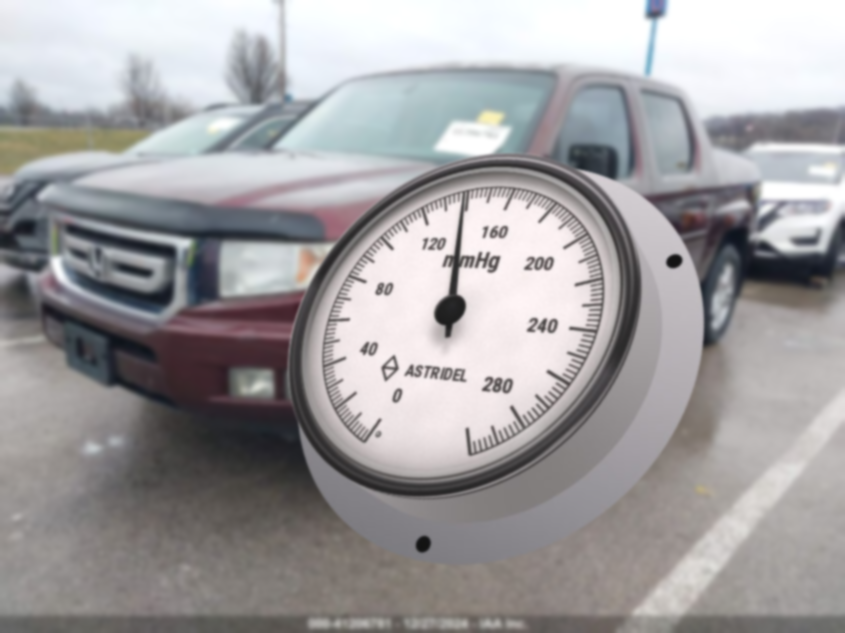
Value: 140 mmHg
